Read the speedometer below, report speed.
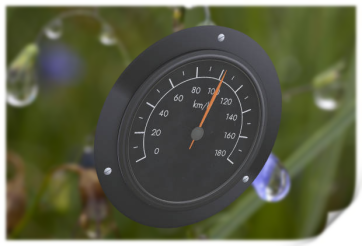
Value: 100 km/h
